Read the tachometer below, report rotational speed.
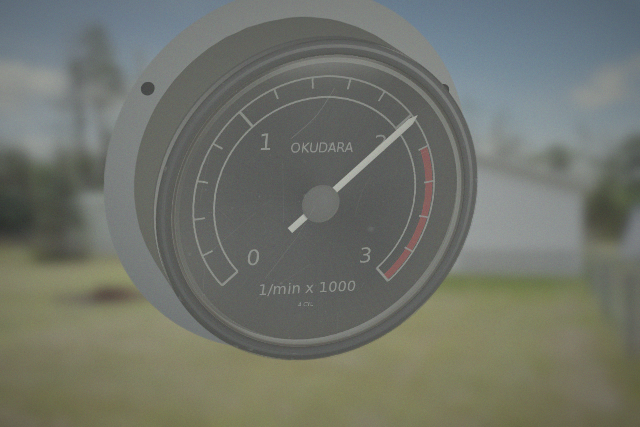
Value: 2000 rpm
